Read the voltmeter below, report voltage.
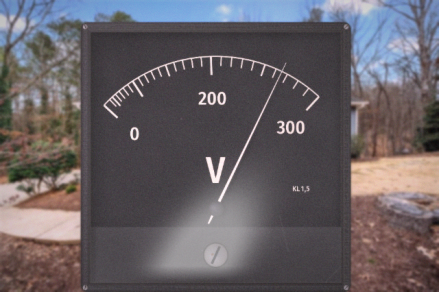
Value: 265 V
